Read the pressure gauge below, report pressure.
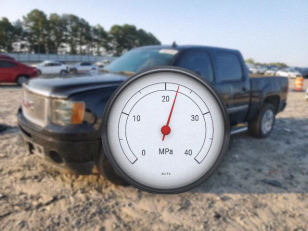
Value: 22.5 MPa
